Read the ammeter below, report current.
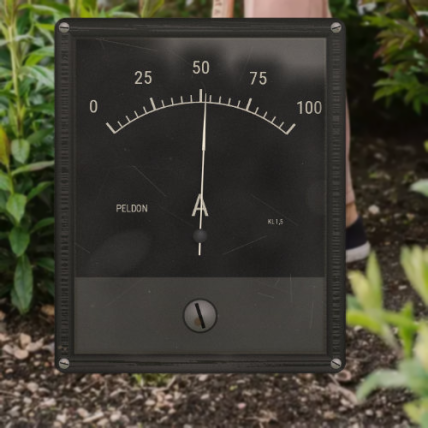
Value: 52.5 A
